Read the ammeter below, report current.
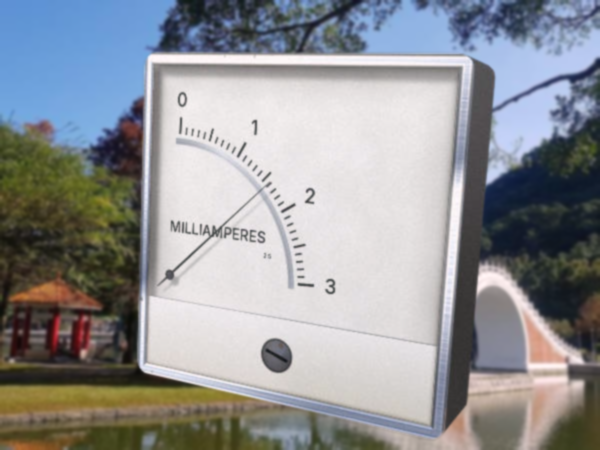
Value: 1.6 mA
